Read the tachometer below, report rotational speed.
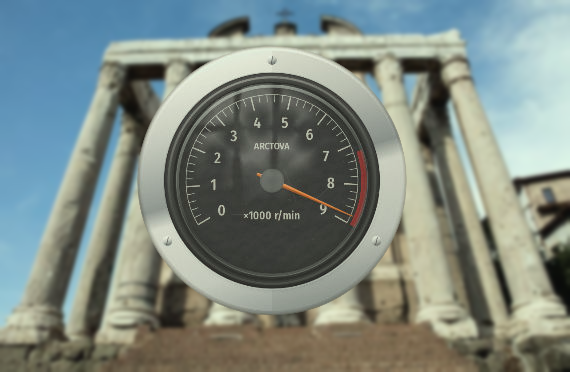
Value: 8800 rpm
